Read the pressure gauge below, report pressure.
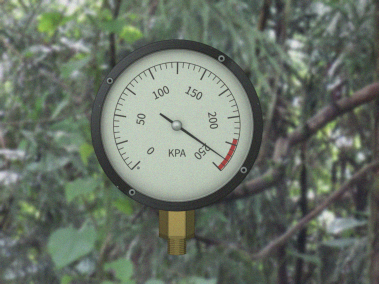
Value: 240 kPa
